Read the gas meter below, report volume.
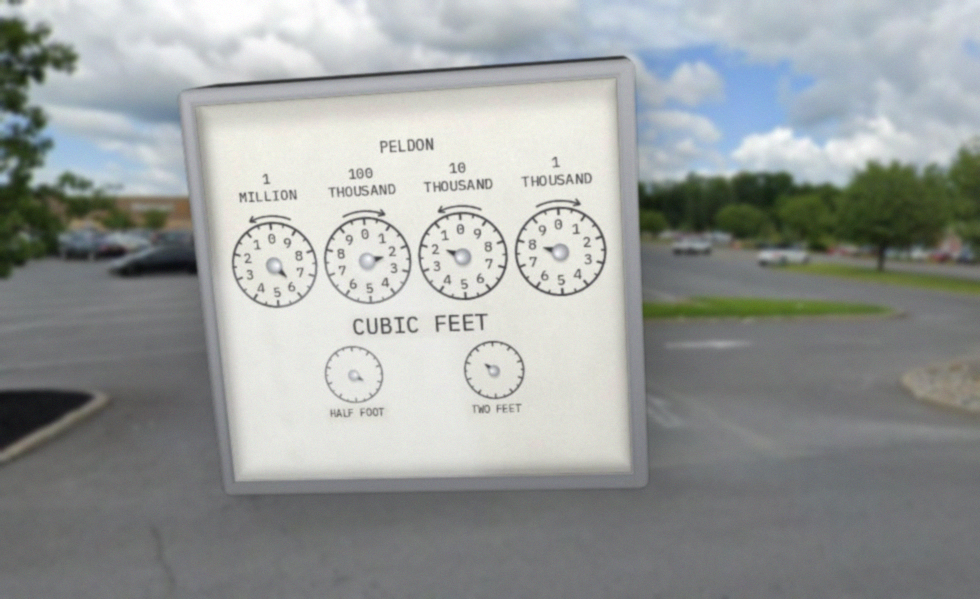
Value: 621800 ft³
